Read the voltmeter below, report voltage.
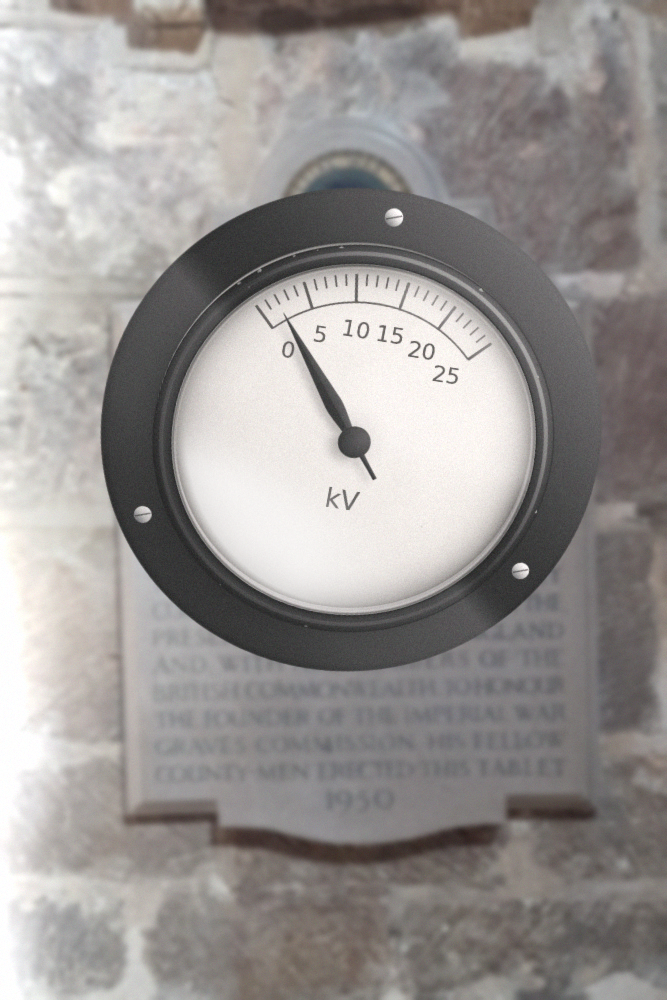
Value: 2 kV
